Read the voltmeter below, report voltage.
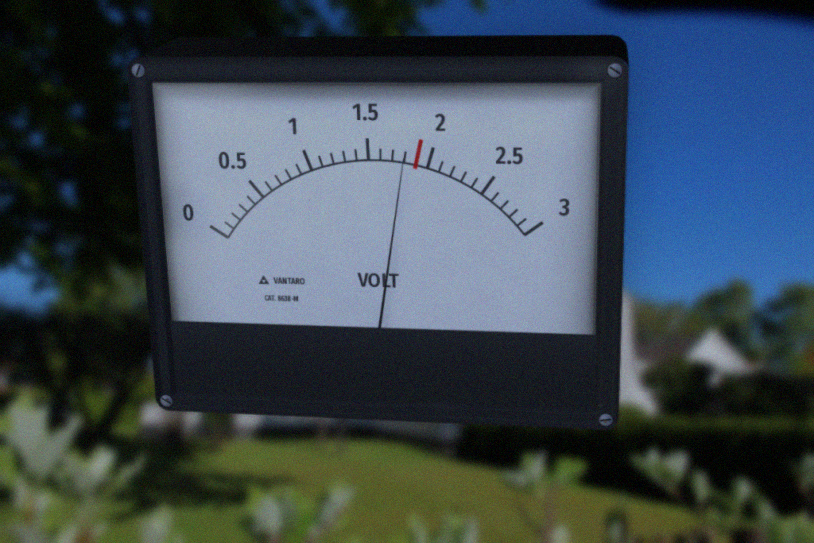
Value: 1.8 V
